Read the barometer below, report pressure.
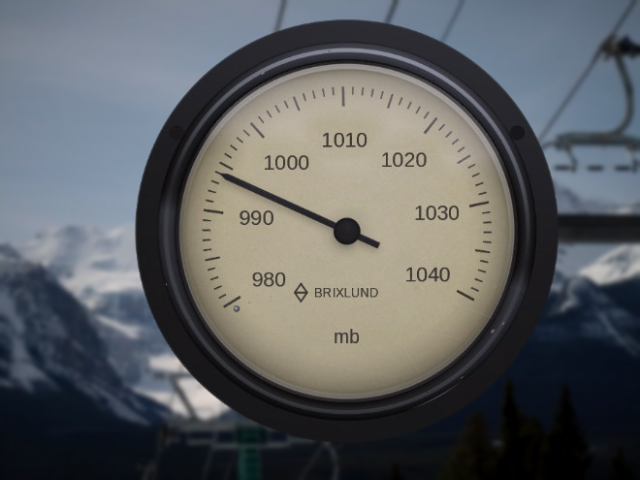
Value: 994 mbar
